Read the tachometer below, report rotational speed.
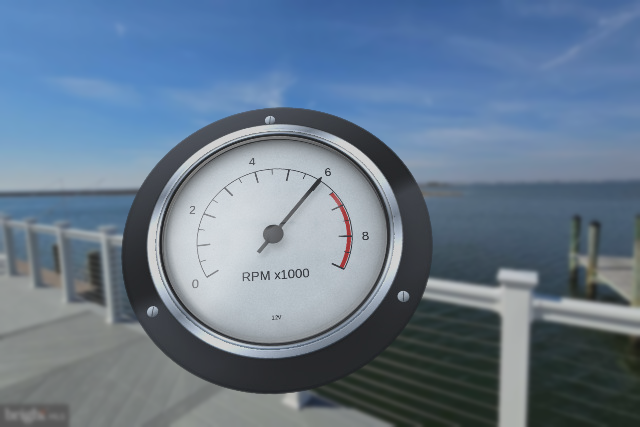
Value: 6000 rpm
